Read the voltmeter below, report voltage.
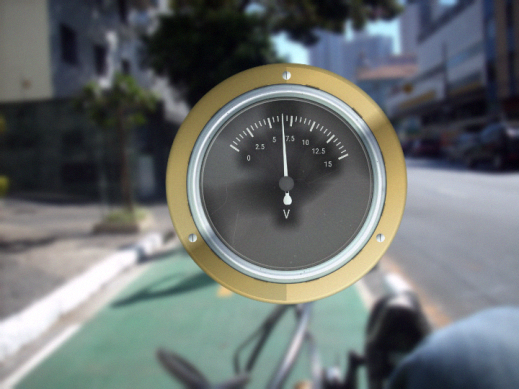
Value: 6.5 V
